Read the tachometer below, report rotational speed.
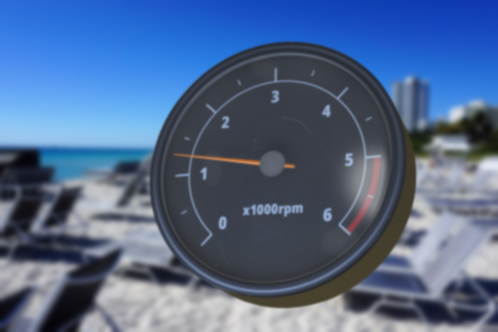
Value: 1250 rpm
